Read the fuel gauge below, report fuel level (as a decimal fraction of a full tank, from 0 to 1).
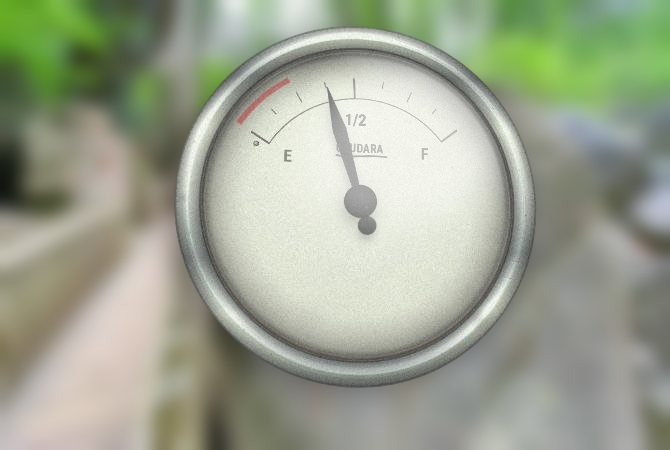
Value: 0.375
